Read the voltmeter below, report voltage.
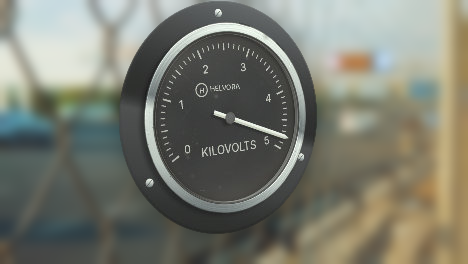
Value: 4.8 kV
